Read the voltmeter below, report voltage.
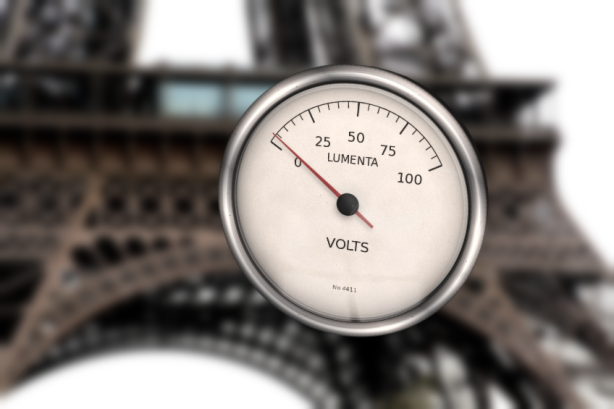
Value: 5 V
